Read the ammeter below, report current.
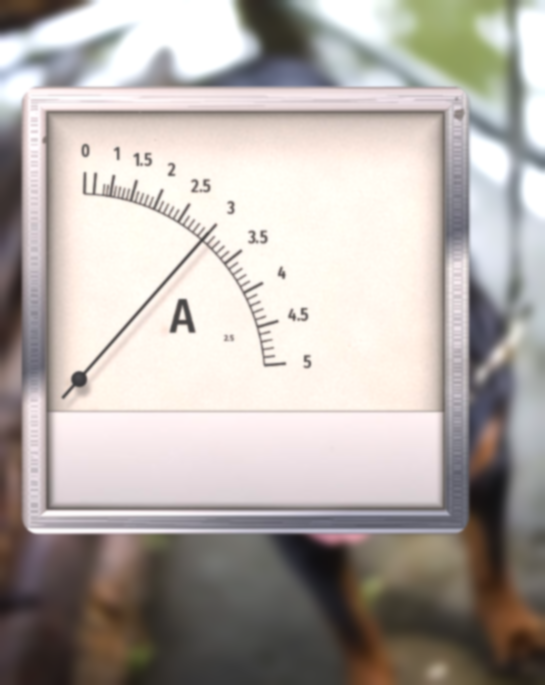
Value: 3 A
